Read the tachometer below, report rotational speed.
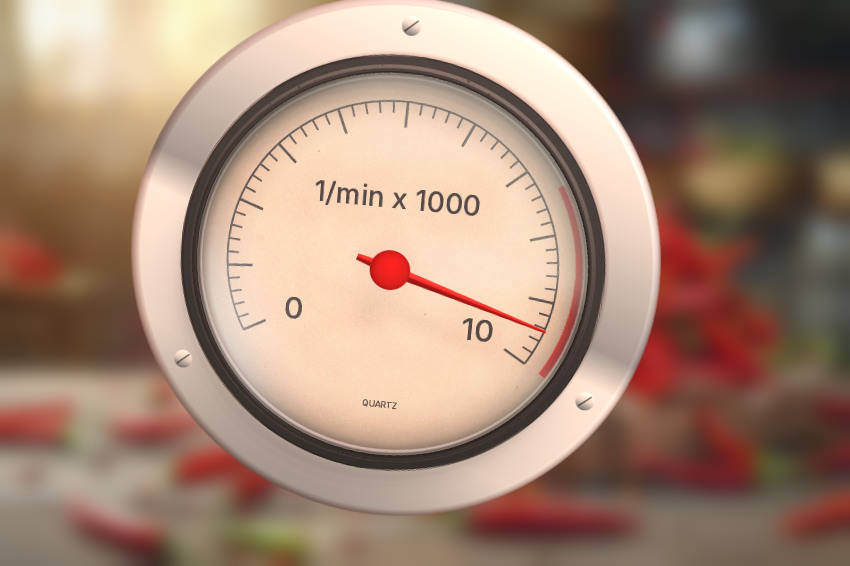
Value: 9400 rpm
